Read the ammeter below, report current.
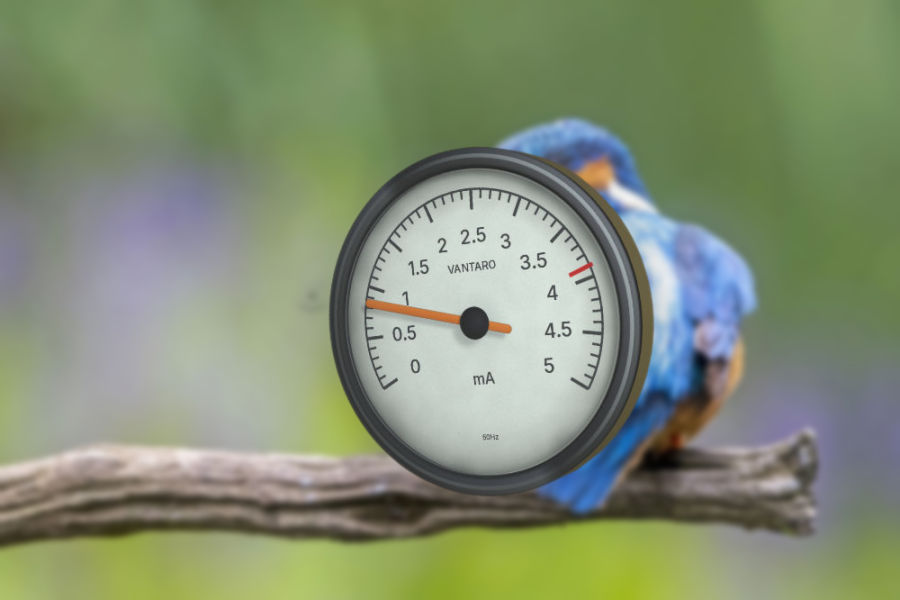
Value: 0.85 mA
